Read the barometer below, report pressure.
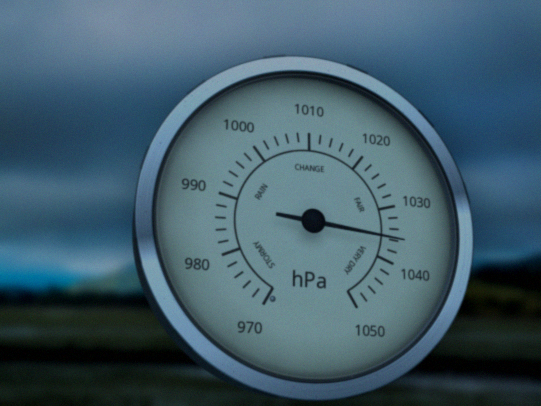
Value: 1036 hPa
